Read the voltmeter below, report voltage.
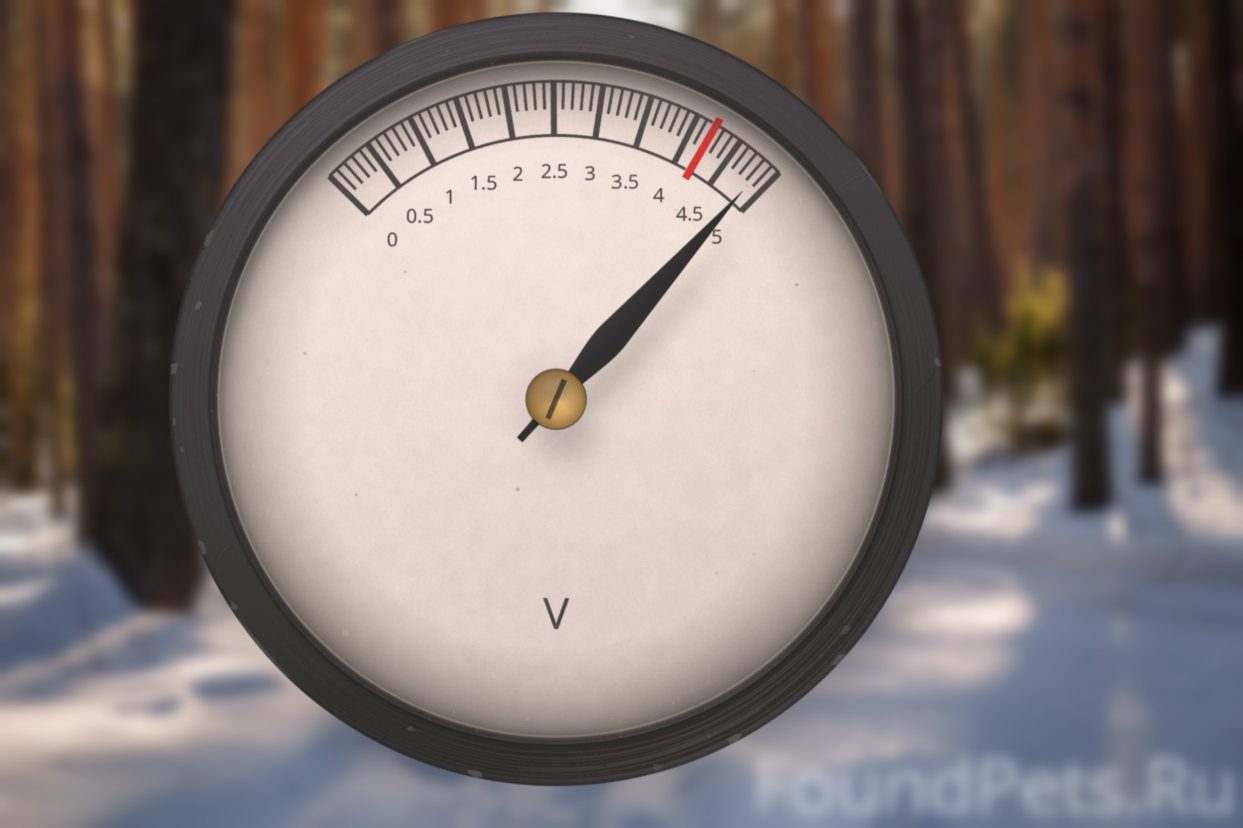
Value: 4.85 V
